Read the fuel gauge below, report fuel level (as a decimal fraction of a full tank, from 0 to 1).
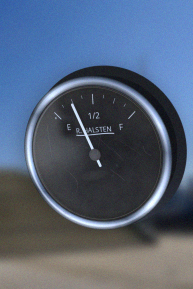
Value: 0.25
